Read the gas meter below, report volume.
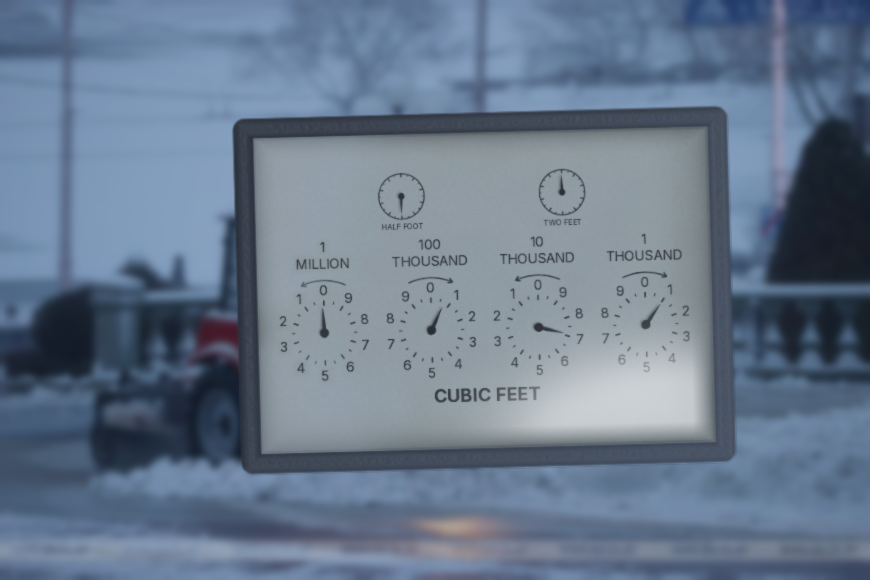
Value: 7100 ft³
